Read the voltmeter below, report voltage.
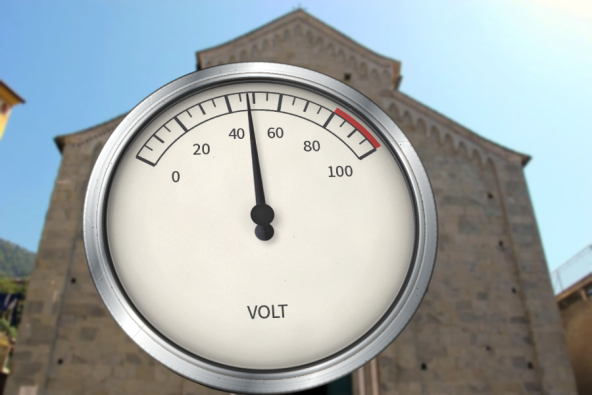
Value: 47.5 V
